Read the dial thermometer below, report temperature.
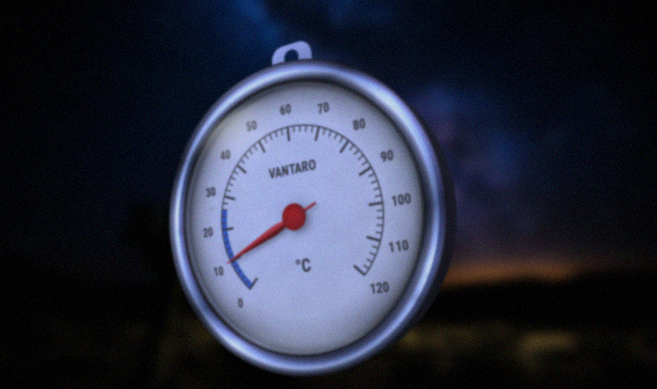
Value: 10 °C
